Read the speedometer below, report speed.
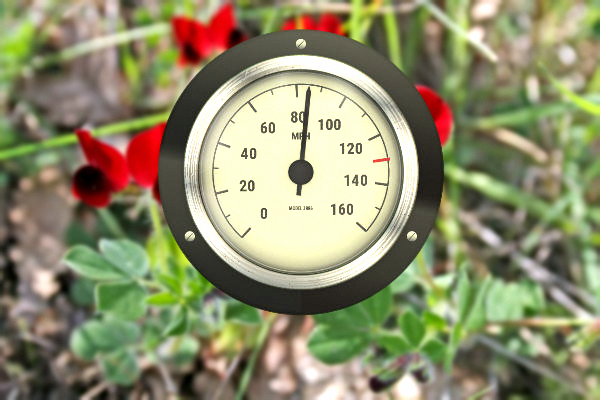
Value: 85 mph
